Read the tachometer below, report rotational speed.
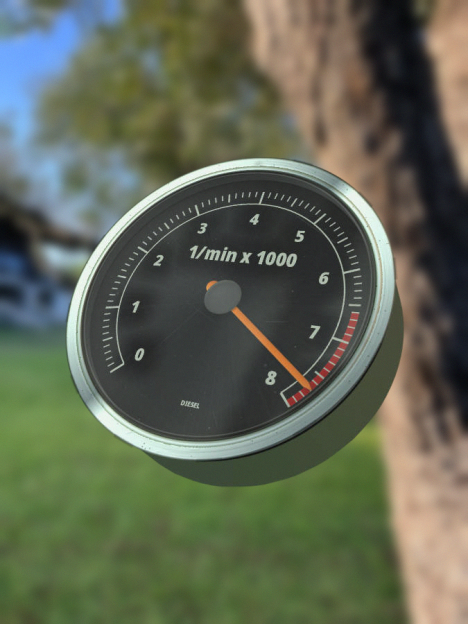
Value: 7700 rpm
